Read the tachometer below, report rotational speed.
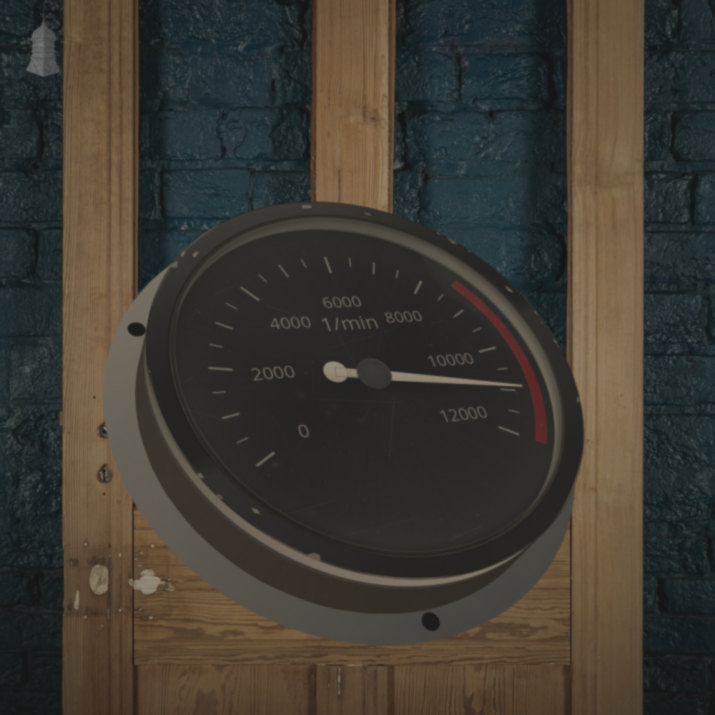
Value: 11000 rpm
